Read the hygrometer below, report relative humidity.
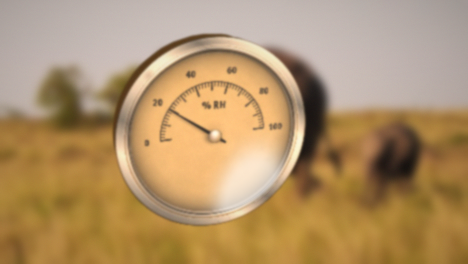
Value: 20 %
